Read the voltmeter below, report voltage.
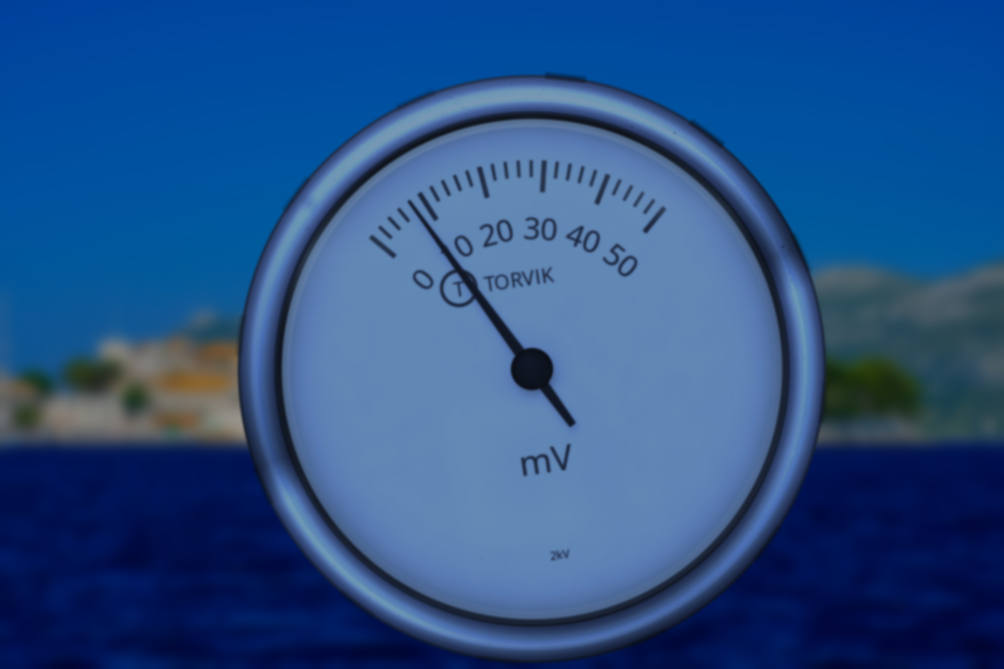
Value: 8 mV
